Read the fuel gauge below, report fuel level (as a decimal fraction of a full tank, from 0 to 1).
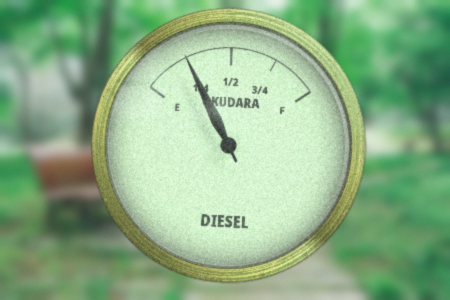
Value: 0.25
